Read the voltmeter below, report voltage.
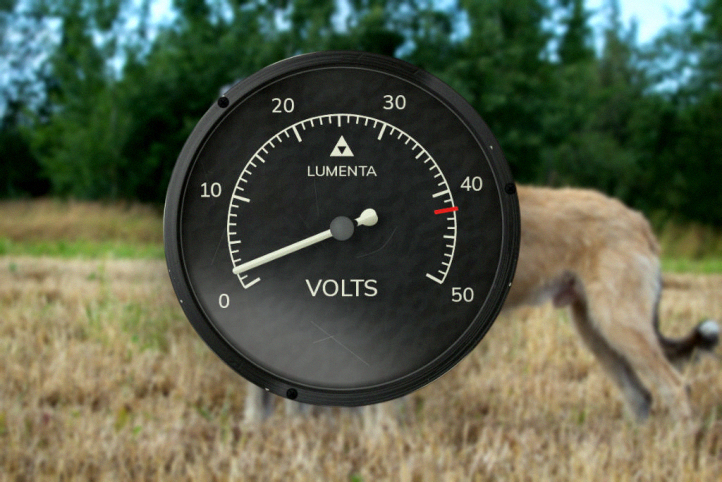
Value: 2 V
